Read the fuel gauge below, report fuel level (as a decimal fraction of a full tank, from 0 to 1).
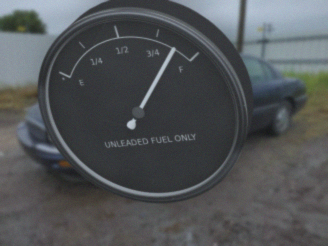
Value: 0.875
